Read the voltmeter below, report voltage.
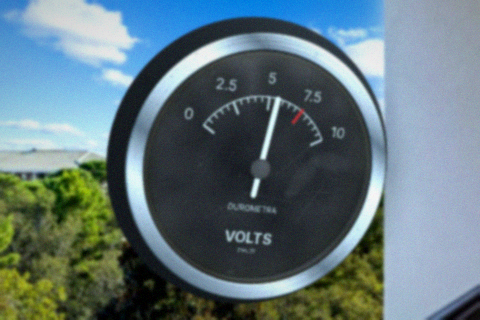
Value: 5.5 V
